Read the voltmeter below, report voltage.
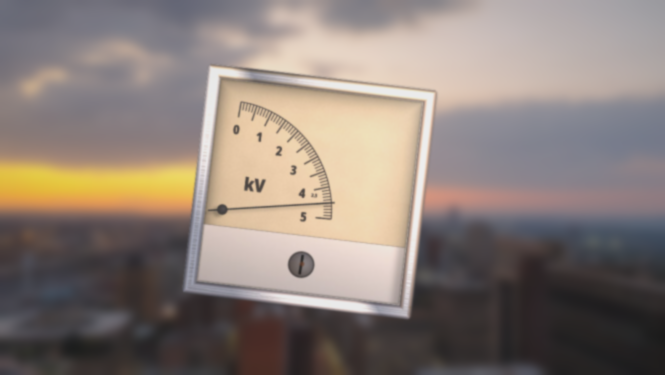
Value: 4.5 kV
